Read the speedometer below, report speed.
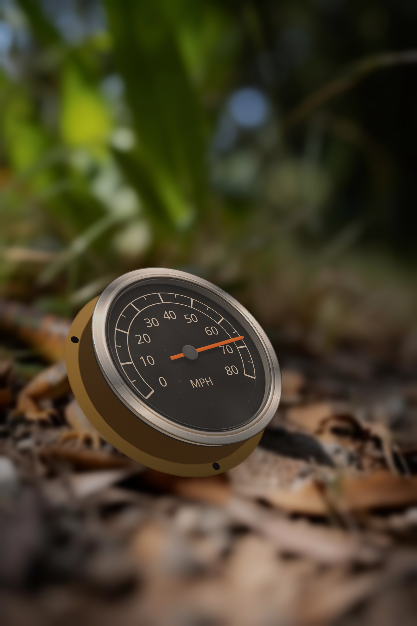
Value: 67.5 mph
